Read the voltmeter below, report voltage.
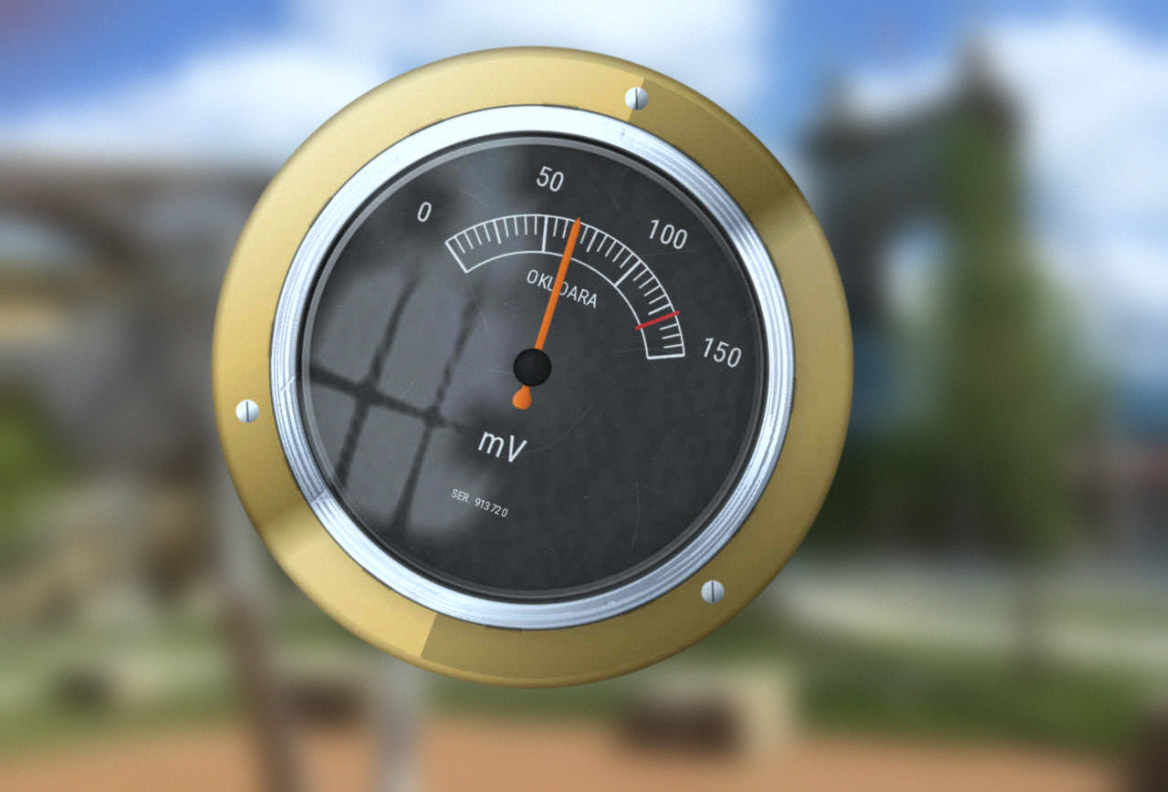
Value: 65 mV
